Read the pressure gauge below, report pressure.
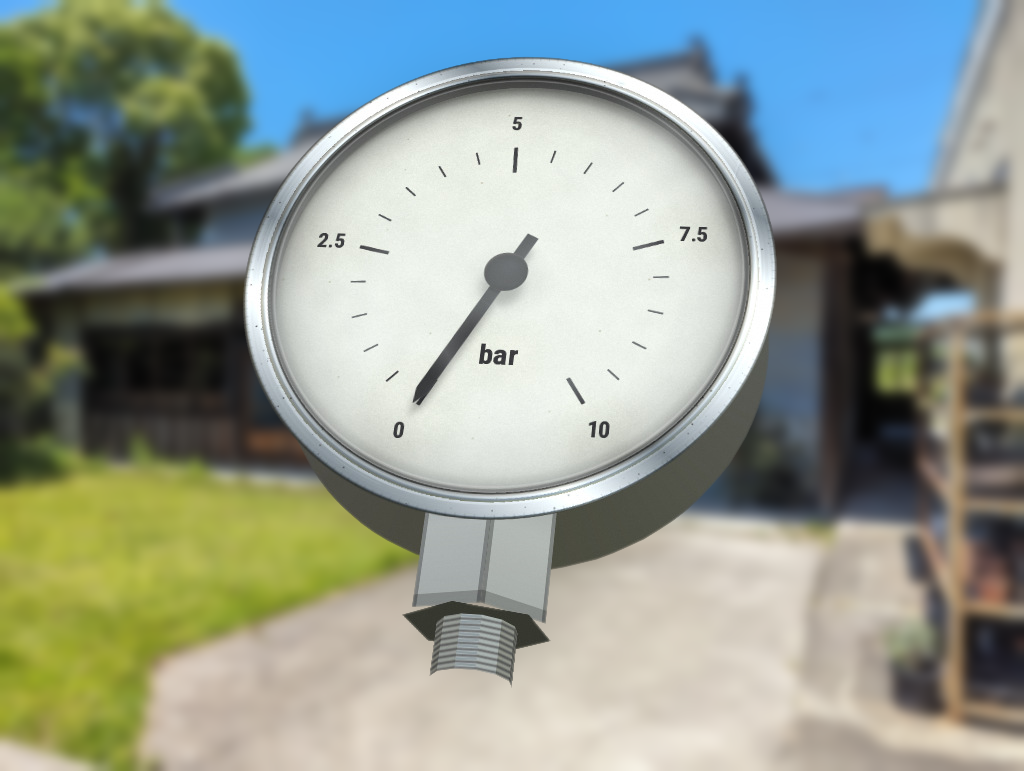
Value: 0 bar
